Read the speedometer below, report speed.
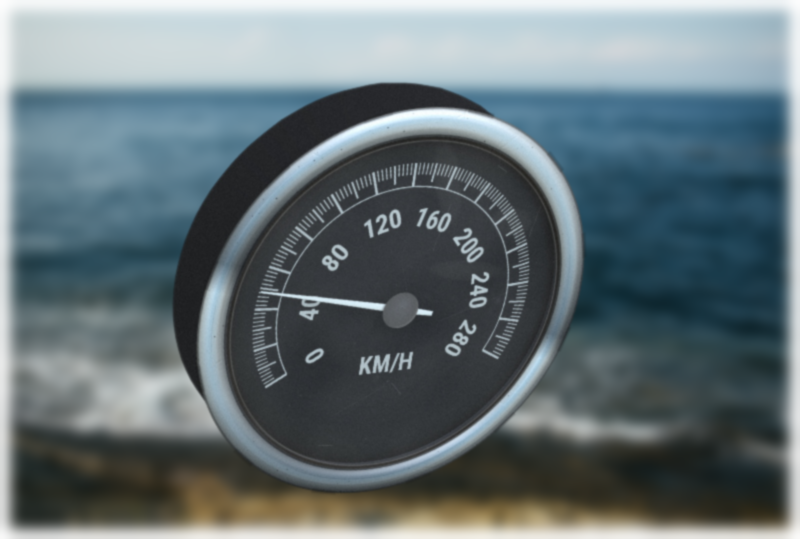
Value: 50 km/h
